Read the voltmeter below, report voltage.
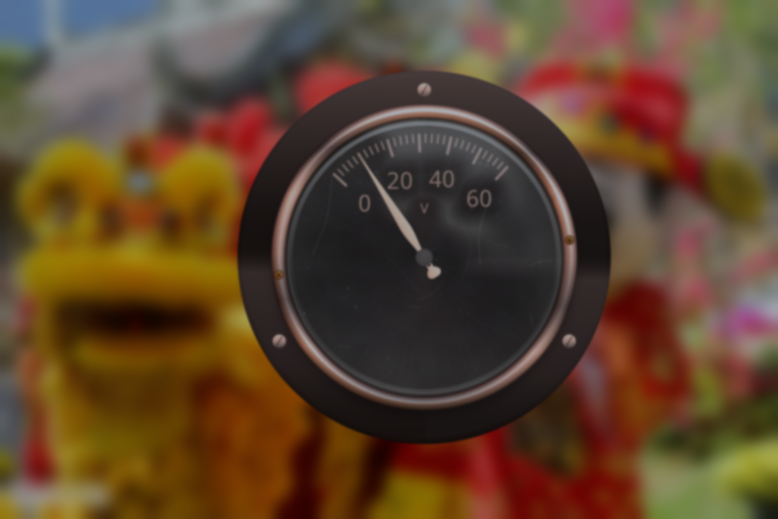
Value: 10 V
